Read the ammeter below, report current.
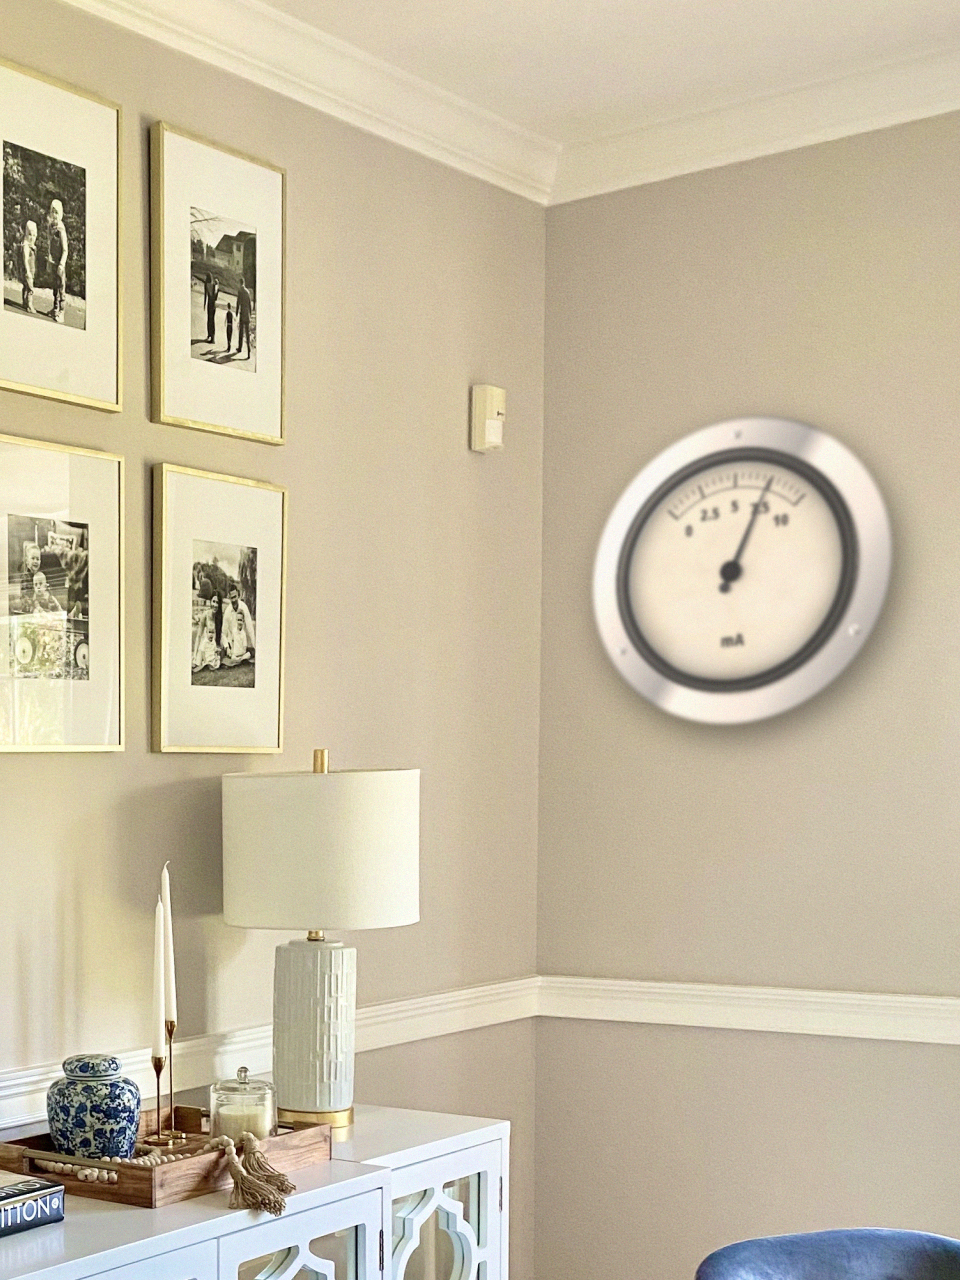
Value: 7.5 mA
